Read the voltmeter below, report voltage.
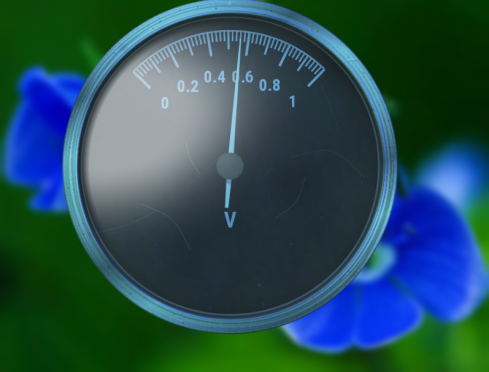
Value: 0.56 V
